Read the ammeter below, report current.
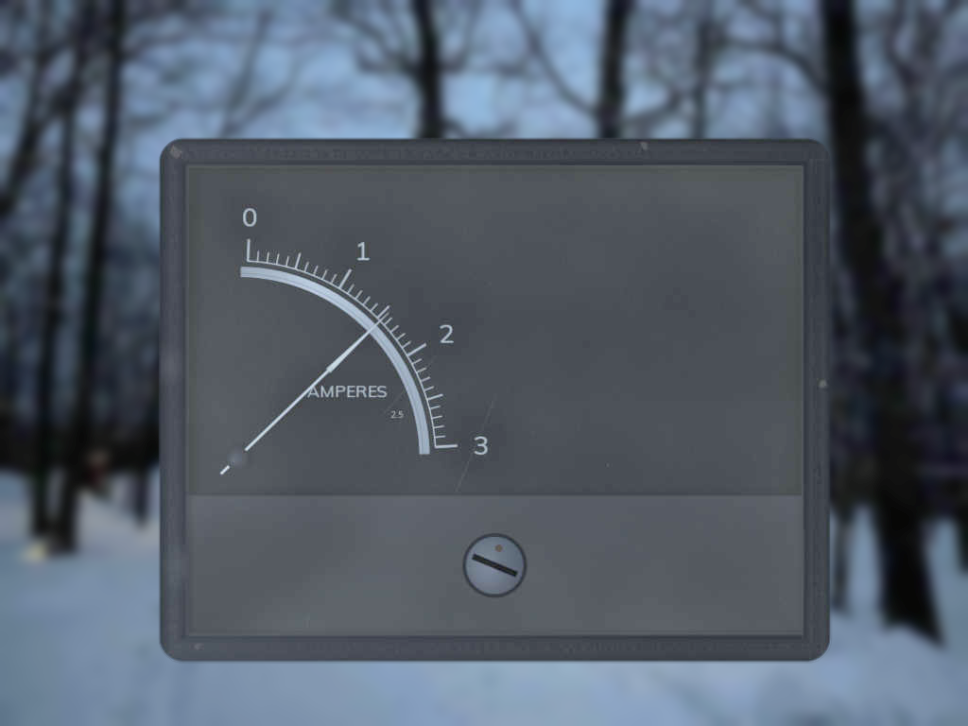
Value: 1.55 A
